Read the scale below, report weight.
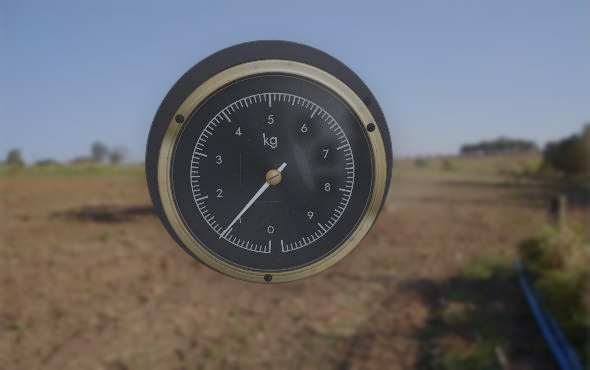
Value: 1.1 kg
